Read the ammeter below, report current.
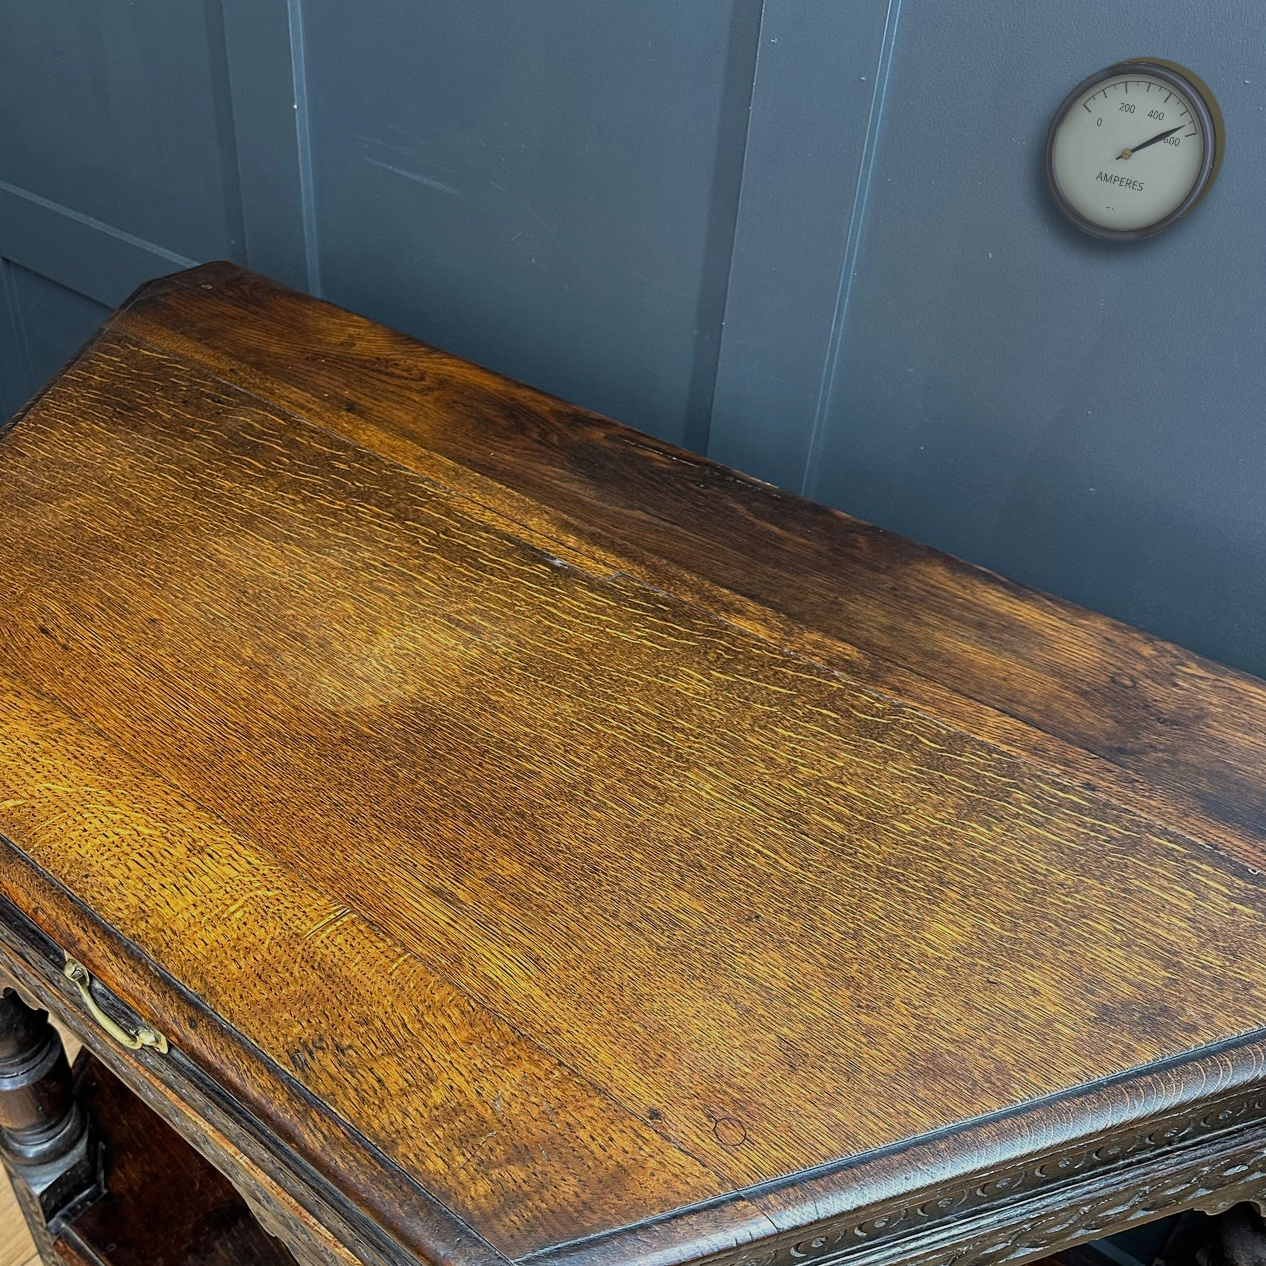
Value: 550 A
